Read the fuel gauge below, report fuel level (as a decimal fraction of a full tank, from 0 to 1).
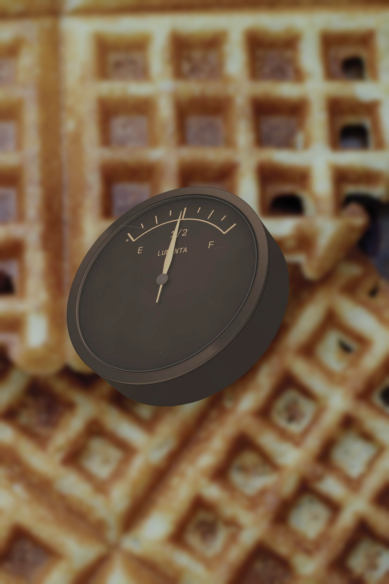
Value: 0.5
